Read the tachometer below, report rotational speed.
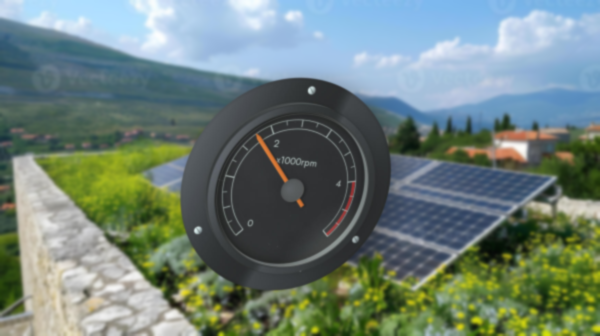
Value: 1750 rpm
